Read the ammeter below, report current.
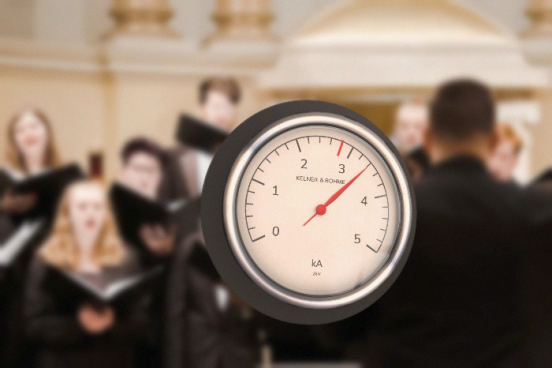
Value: 3.4 kA
